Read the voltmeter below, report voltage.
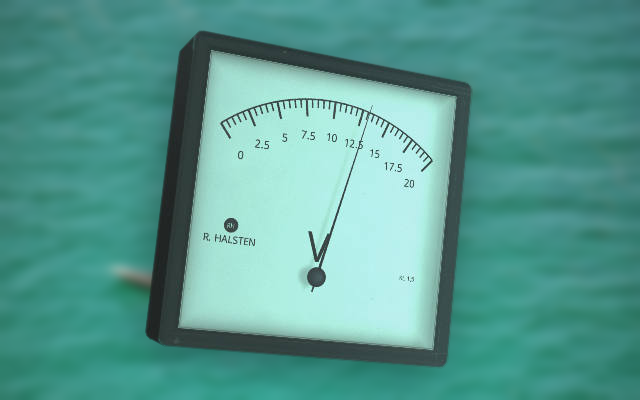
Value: 13 V
